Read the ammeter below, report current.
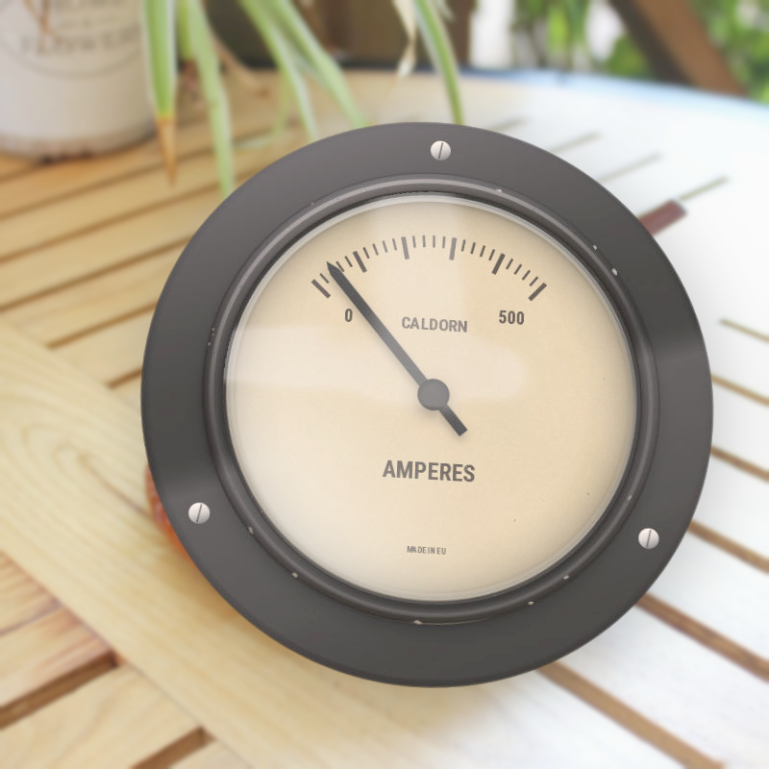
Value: 40 A
